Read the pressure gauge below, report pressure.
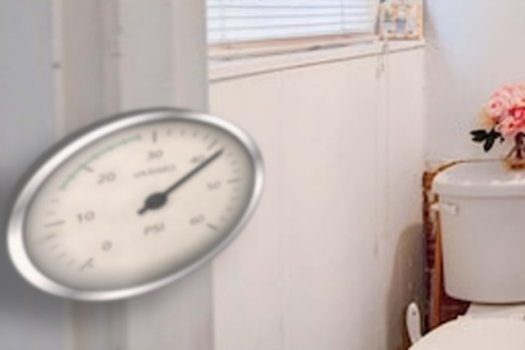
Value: 42 psi
